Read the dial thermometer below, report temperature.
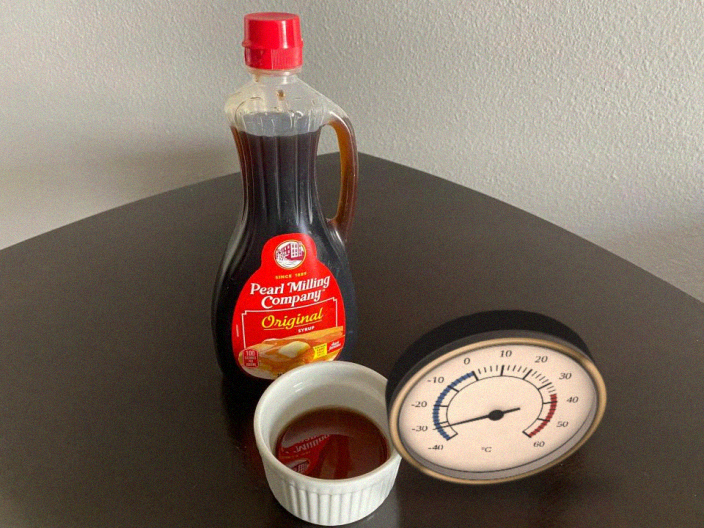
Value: -30 °C
